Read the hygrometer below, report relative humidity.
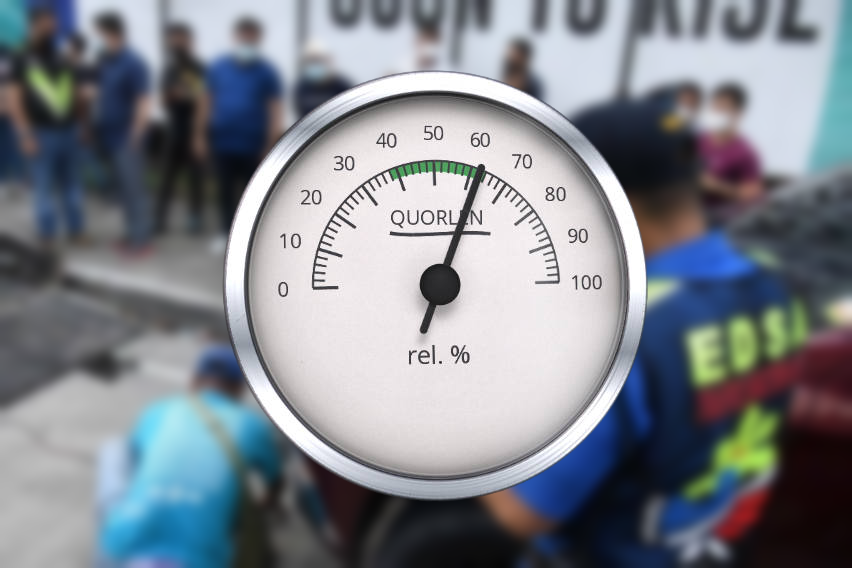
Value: 62 %
